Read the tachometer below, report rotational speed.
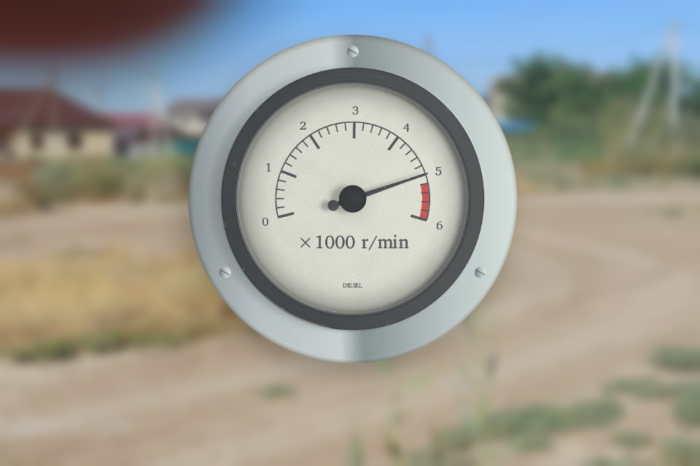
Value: 5000 rpm
